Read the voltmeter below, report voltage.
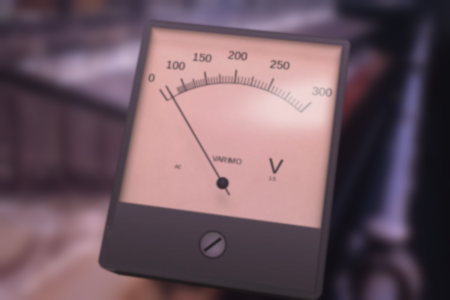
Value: 50 V
